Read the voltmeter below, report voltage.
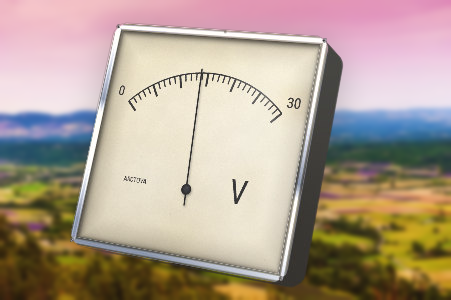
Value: 14 V
